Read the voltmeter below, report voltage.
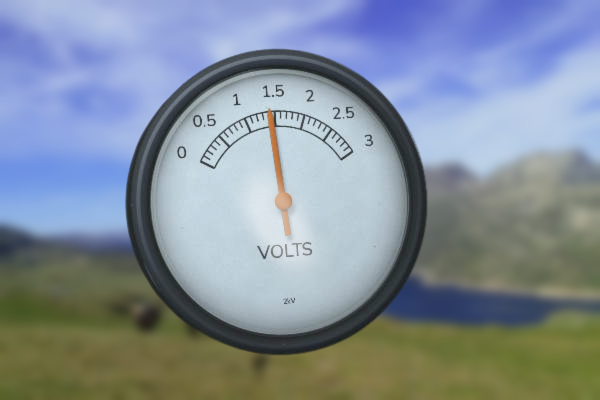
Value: 1.4 V
